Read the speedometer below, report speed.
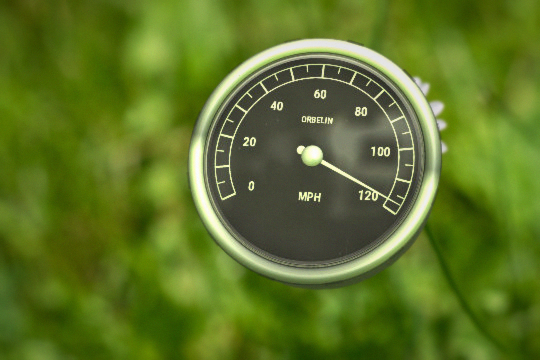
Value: 117.5 mph
